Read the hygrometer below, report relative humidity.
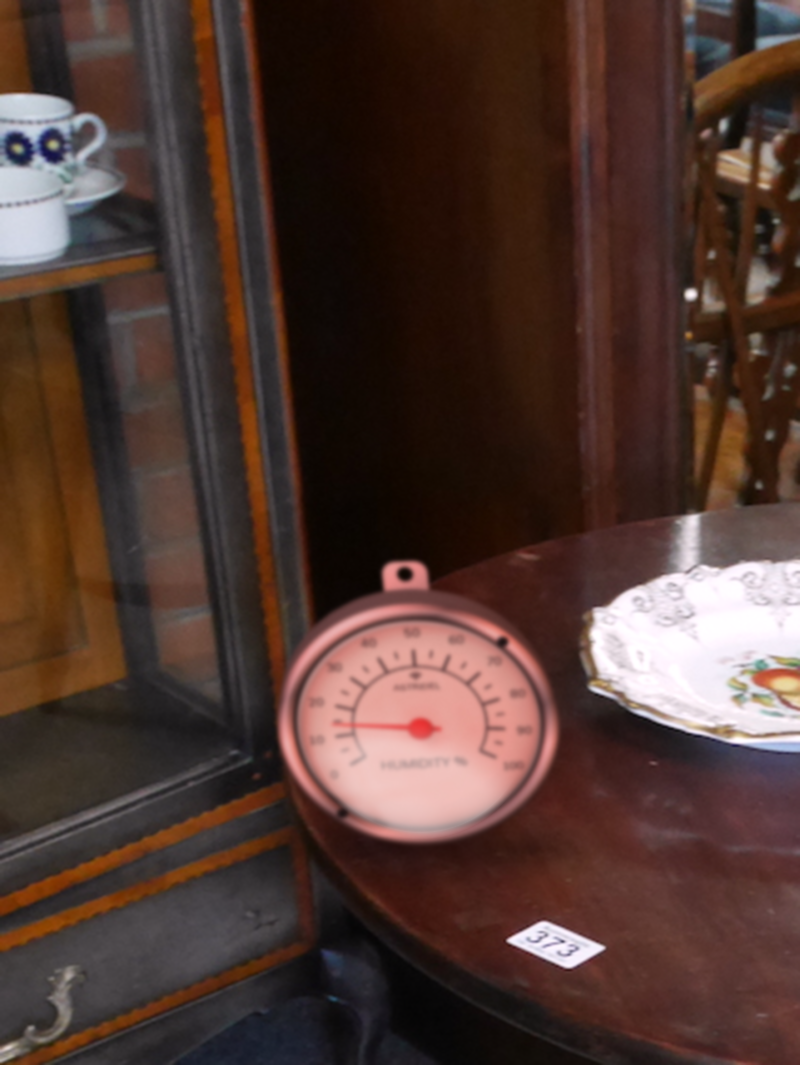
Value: 15 %
